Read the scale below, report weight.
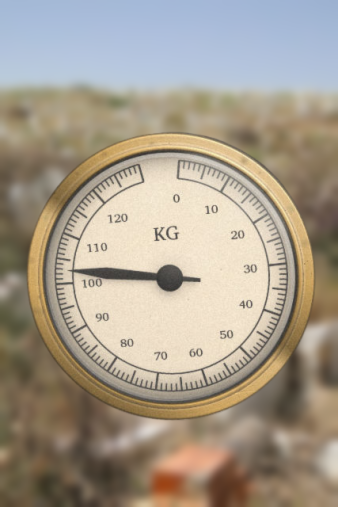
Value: 103 kg
